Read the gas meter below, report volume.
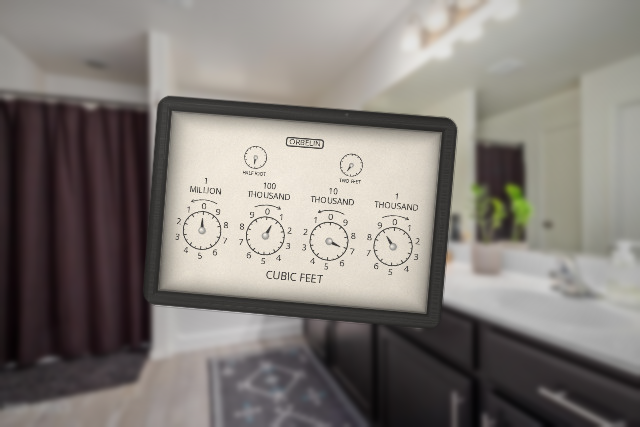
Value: 6900 ft³
